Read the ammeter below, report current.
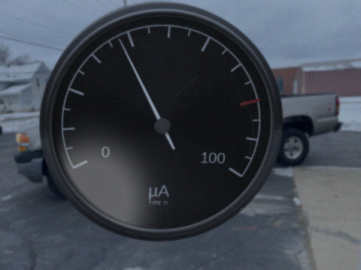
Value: 37.5 µA
